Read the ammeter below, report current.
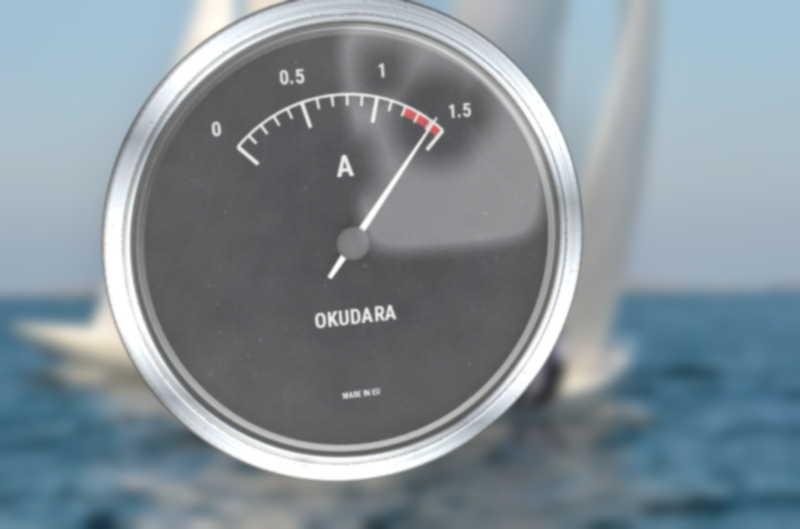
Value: 1.4 A
